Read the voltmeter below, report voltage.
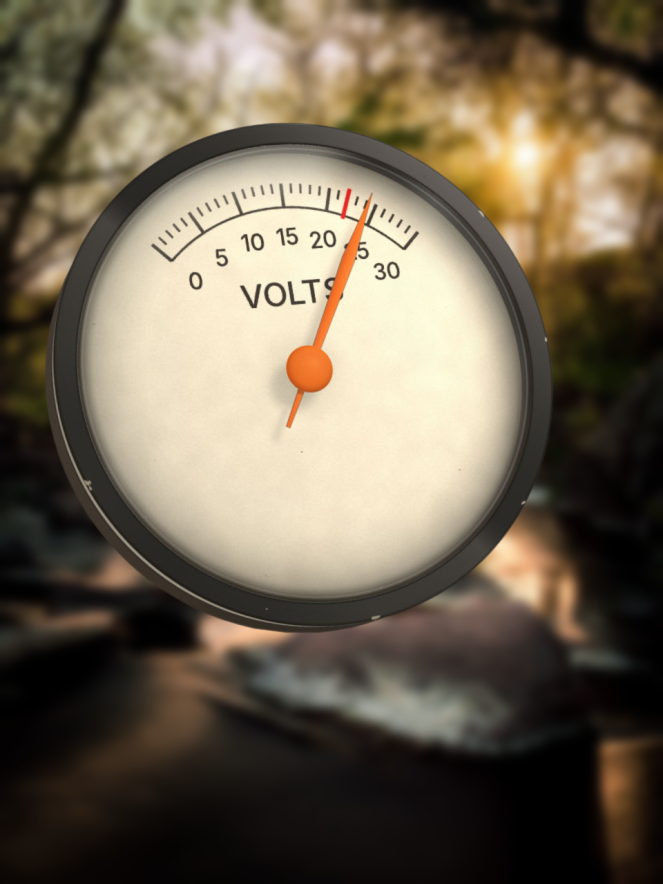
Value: 24 V
